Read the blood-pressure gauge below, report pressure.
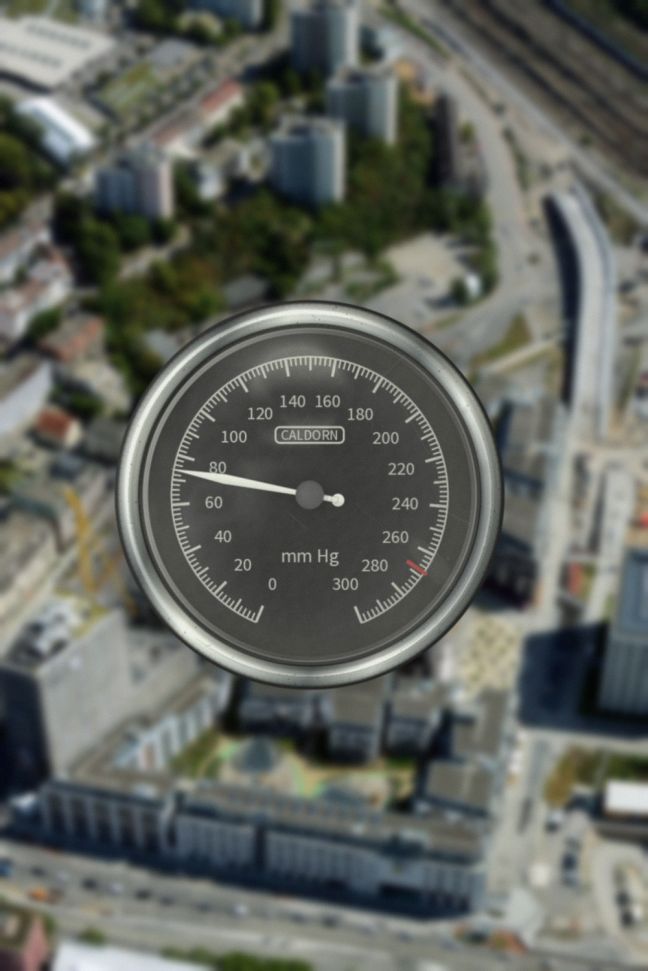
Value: 74 mmHg
